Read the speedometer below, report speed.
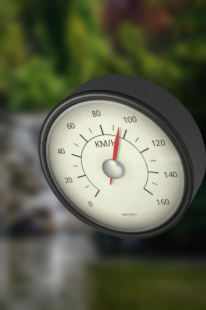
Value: 95 km/h
